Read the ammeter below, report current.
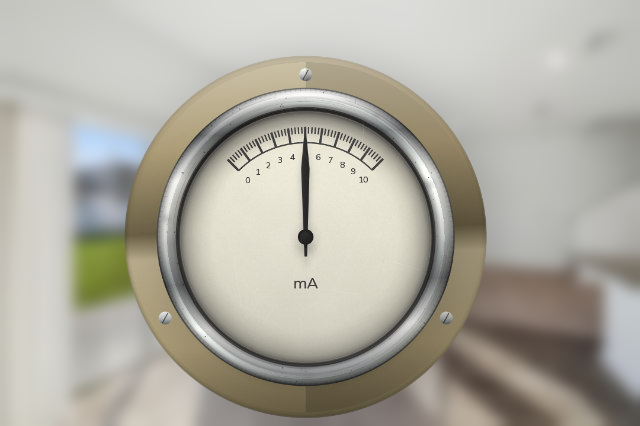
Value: 5 mA
